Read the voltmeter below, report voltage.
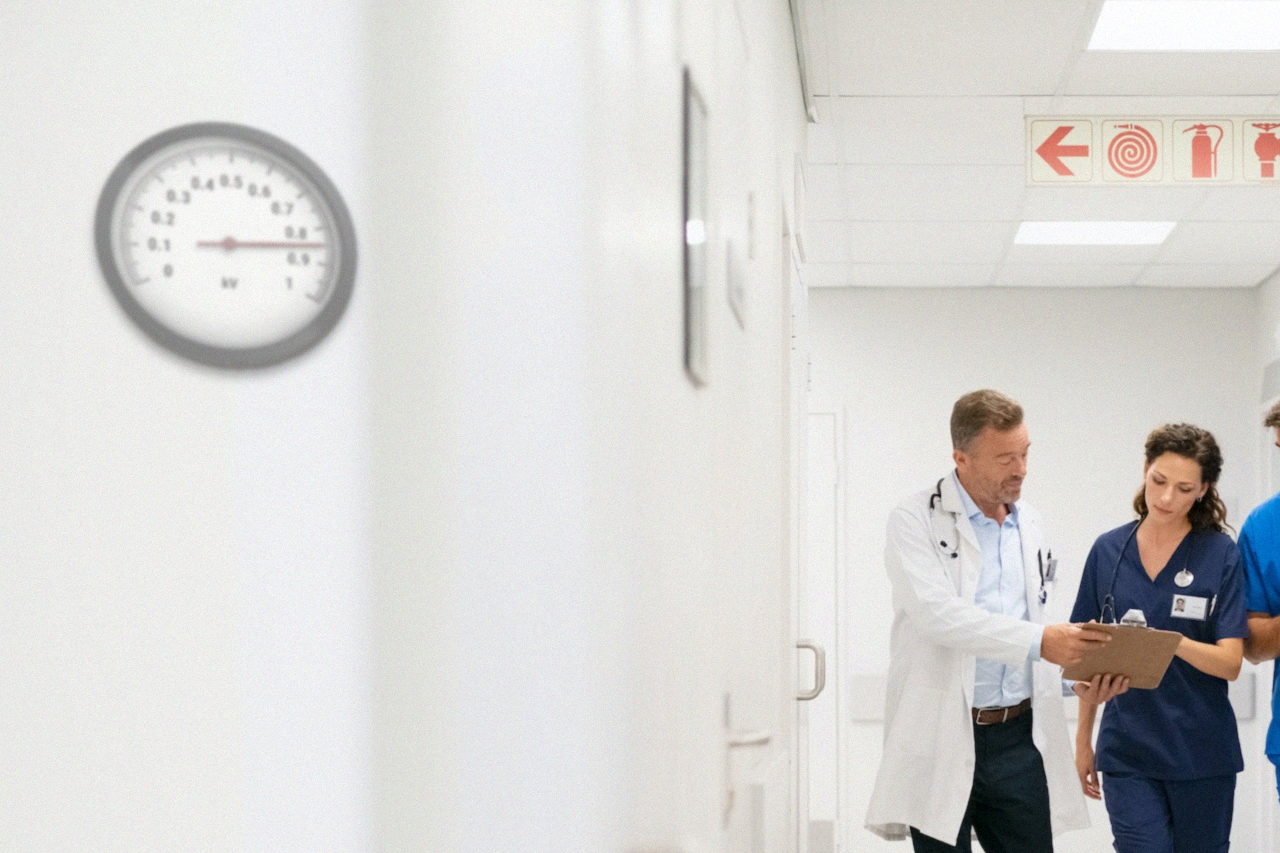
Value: 0.85 kV
